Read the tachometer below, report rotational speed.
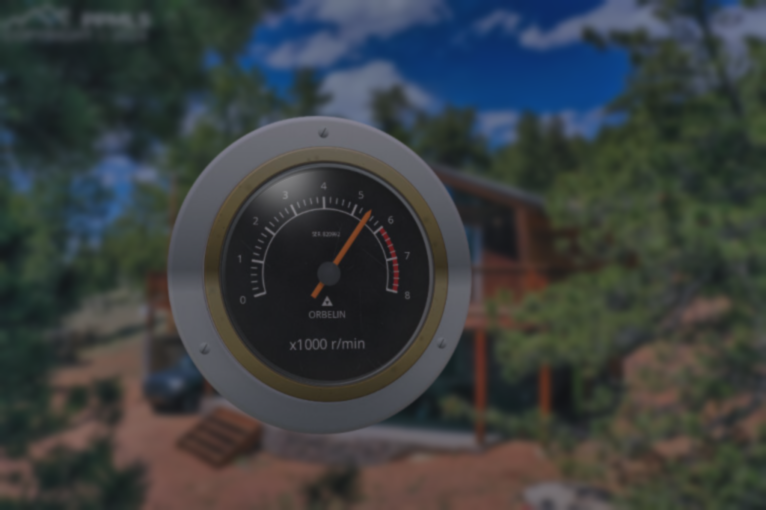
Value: 5400 rpm
